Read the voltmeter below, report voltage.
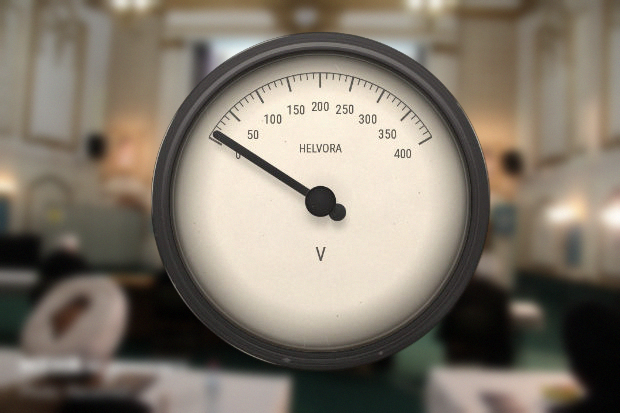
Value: 10 V
